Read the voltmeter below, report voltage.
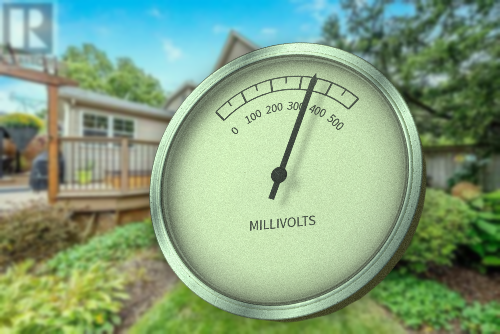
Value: 350 mV
